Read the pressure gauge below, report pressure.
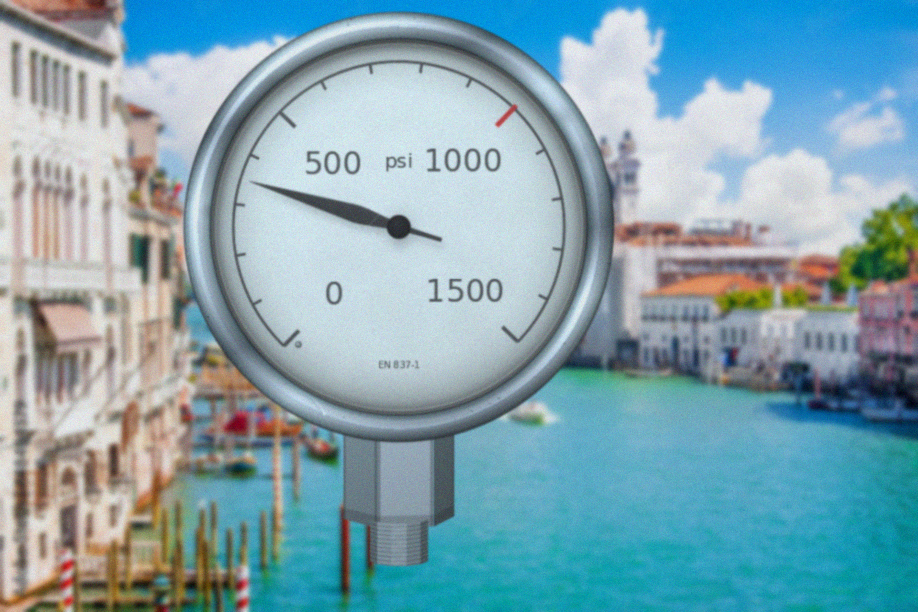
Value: 350 psi
